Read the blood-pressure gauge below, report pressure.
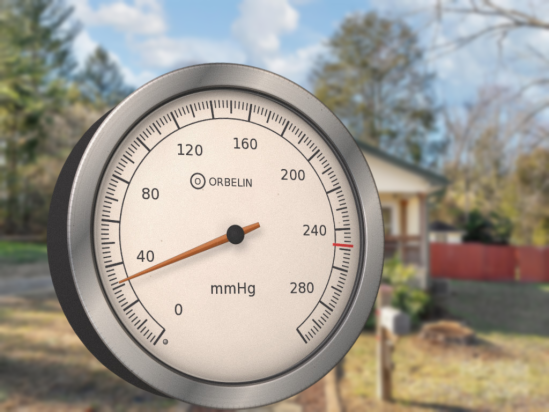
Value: 32 mmHg
